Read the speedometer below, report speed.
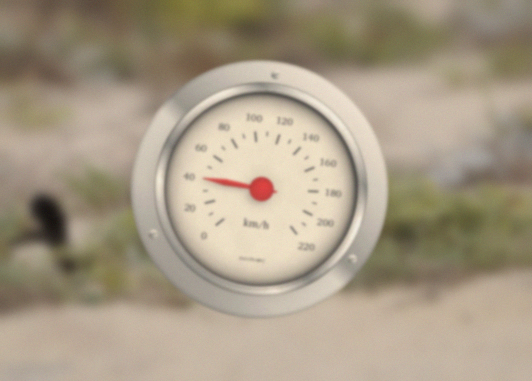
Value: 40 km/h
